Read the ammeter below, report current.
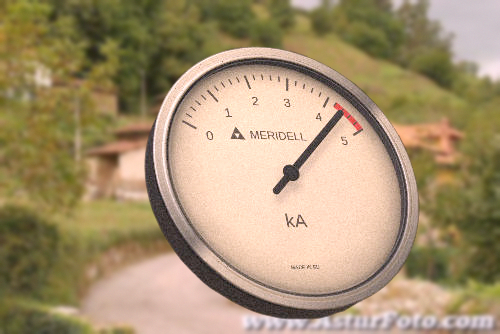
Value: 4.4 kA
